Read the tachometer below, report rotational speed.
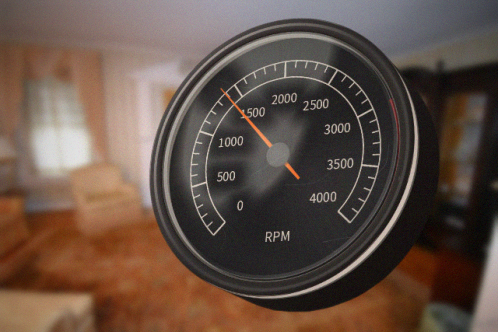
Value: 1400 rpm
